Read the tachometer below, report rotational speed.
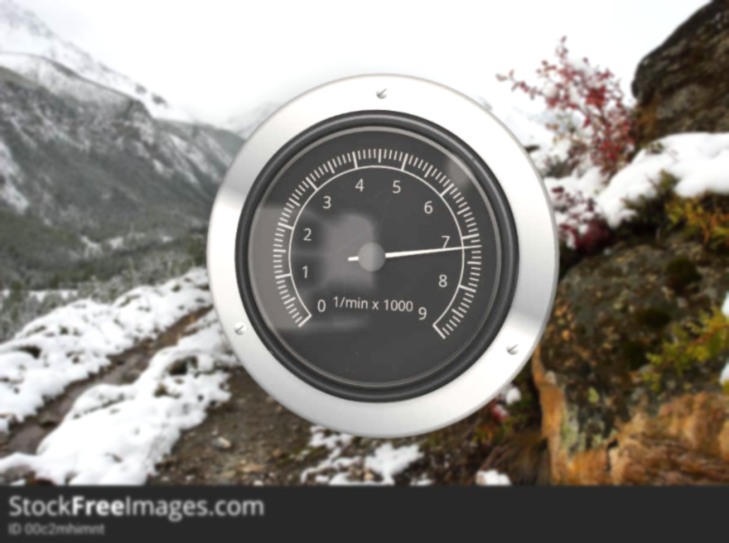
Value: 7200 rpm
